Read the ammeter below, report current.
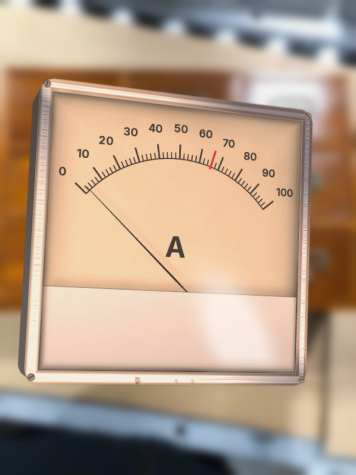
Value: 2 A
